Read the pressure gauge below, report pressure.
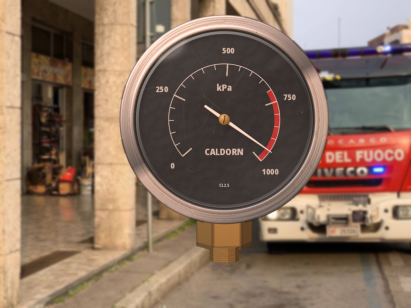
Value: 950 kPa
